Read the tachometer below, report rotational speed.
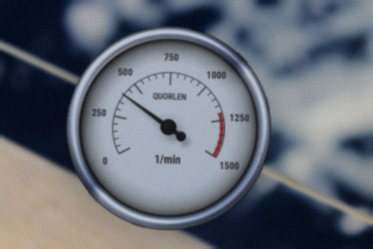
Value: 400 rpm
